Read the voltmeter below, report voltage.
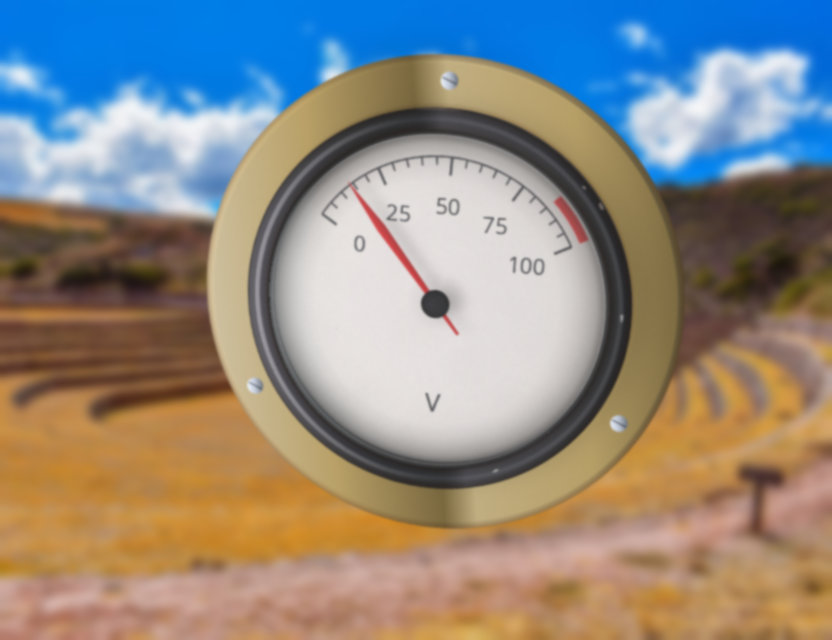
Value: 15 V
